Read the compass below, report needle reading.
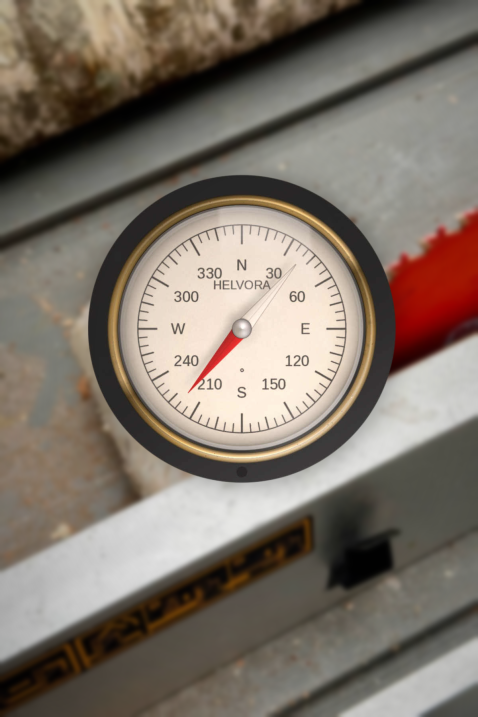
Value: 220 °
